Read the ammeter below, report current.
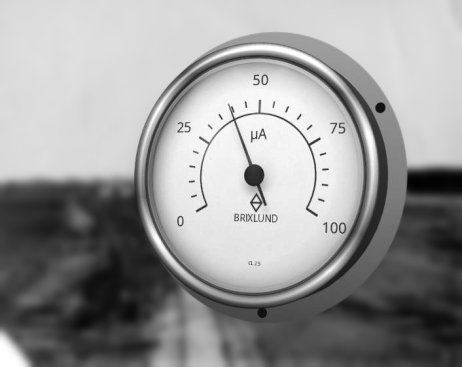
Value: 40 µA
